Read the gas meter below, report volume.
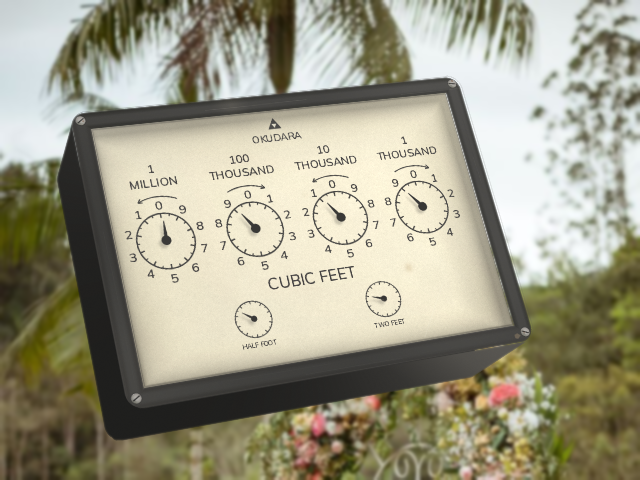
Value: 990900 ft³
